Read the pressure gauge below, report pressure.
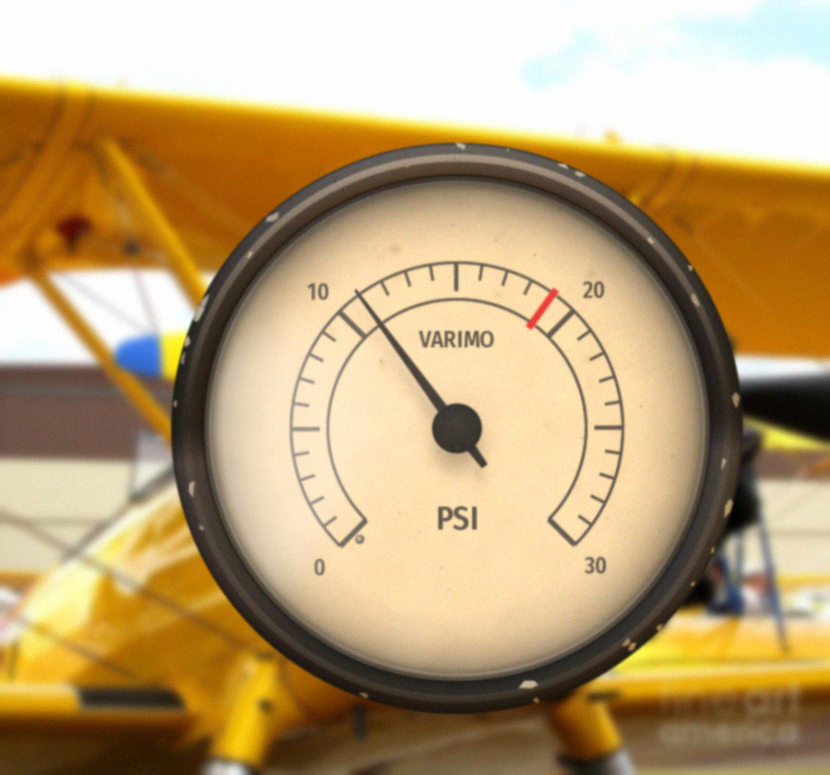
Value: 11 psi
